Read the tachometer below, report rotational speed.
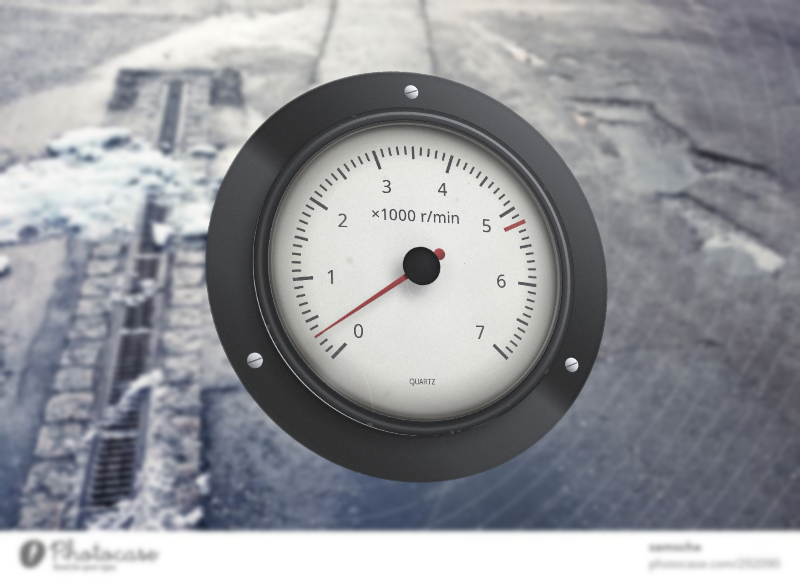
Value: 300 rpm
